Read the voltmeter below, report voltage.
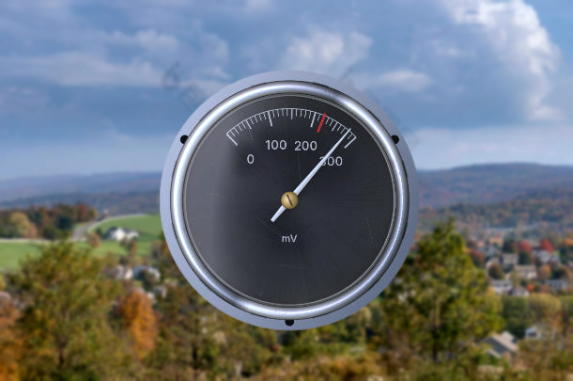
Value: 280 mV
